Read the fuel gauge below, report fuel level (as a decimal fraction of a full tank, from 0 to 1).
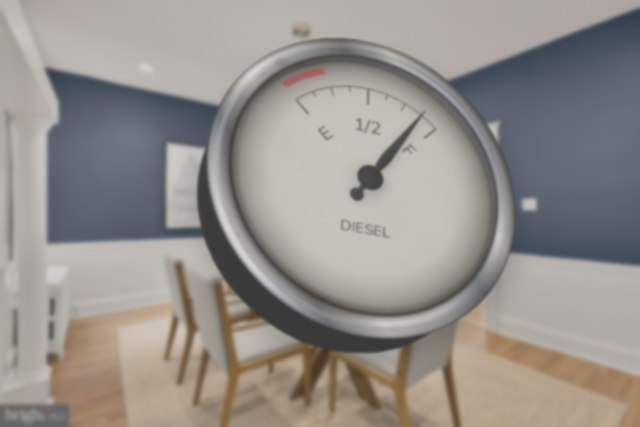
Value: 0.875
